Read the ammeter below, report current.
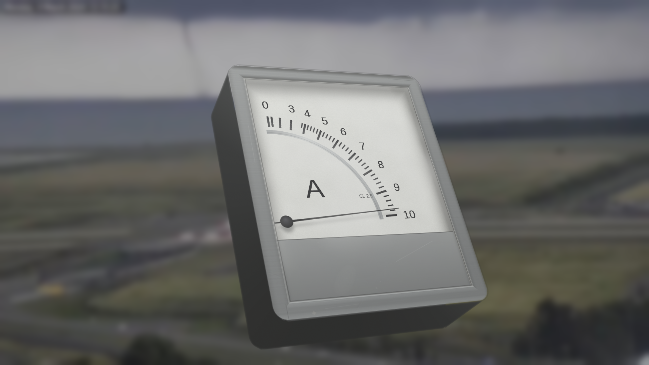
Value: 9.8 A
